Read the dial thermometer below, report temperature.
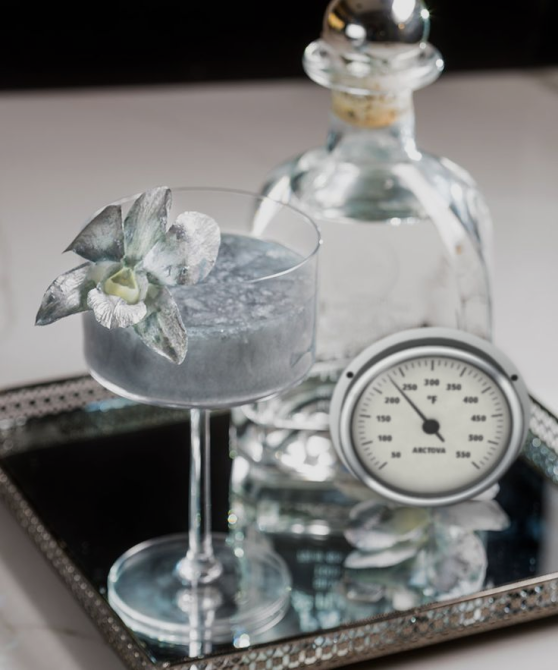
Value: 230 °F
